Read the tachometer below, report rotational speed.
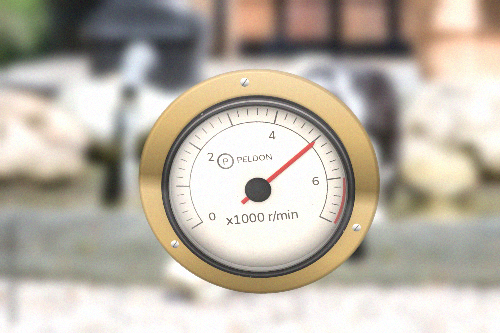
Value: 5000 rpm
